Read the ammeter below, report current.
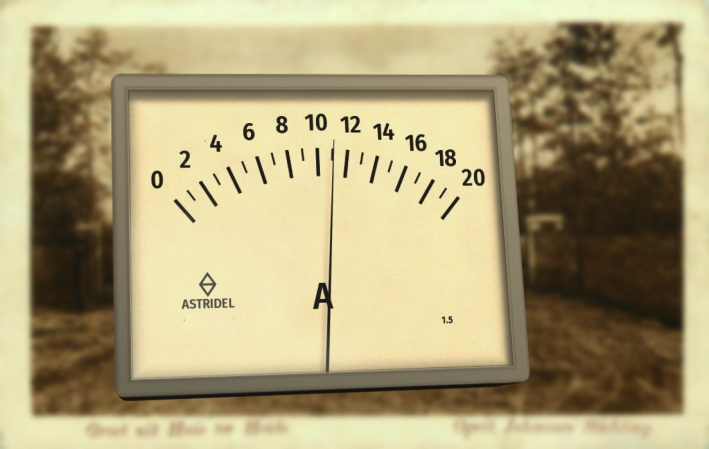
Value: 11 A
